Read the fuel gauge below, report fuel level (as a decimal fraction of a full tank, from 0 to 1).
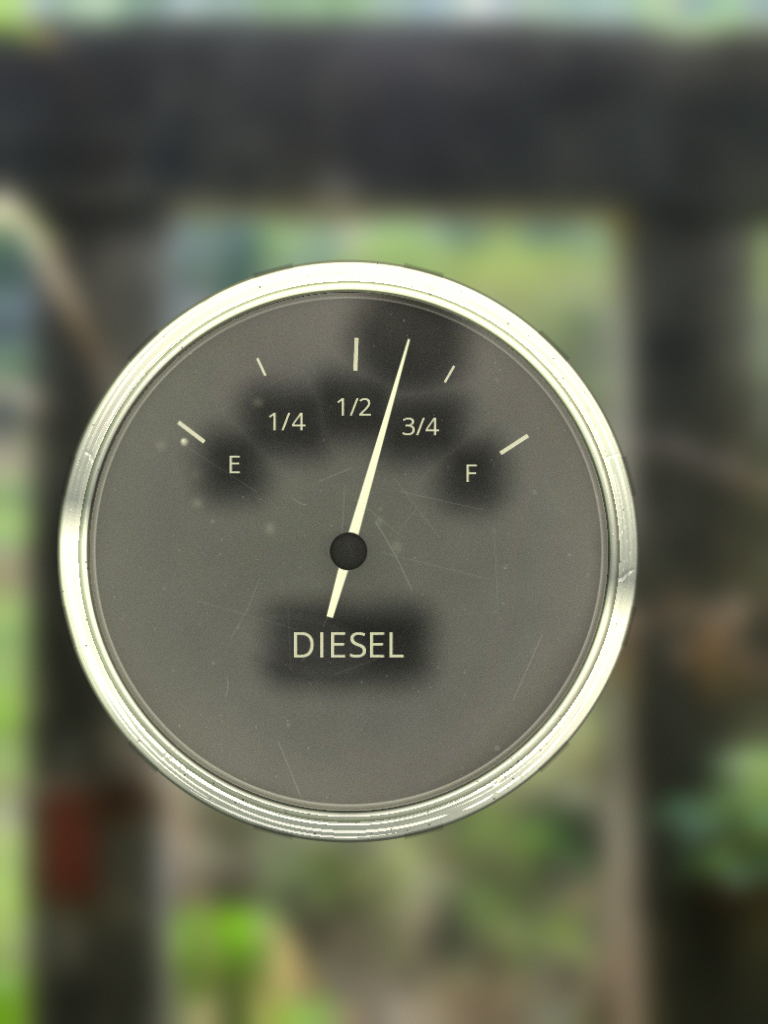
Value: 0.625
